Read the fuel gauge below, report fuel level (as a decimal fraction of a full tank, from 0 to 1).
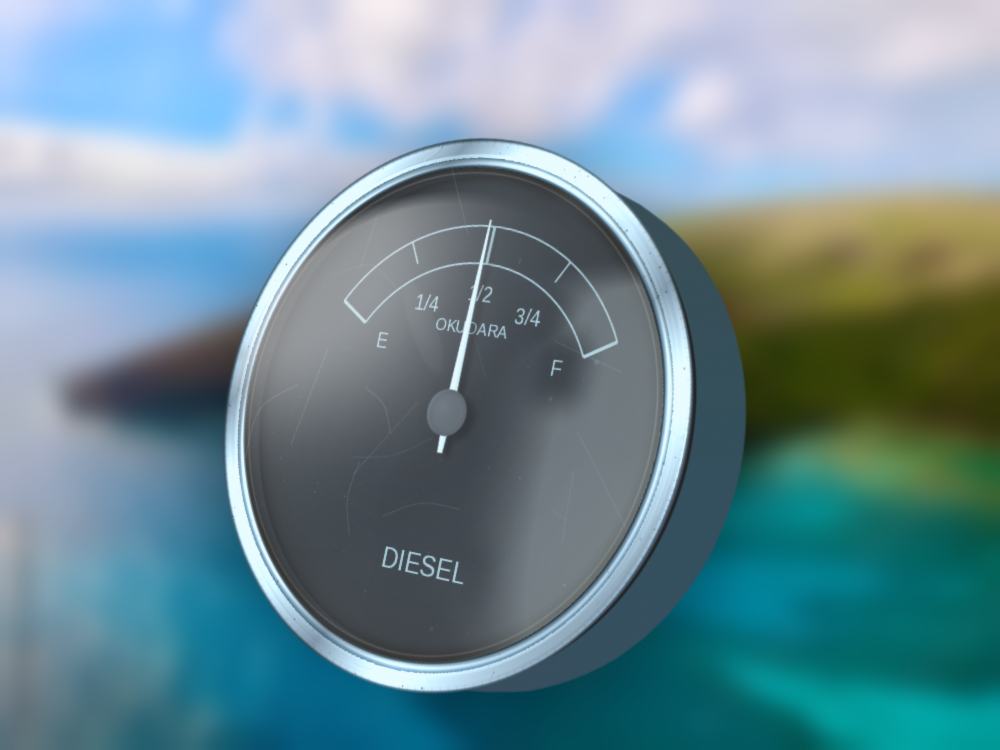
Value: 0.5
